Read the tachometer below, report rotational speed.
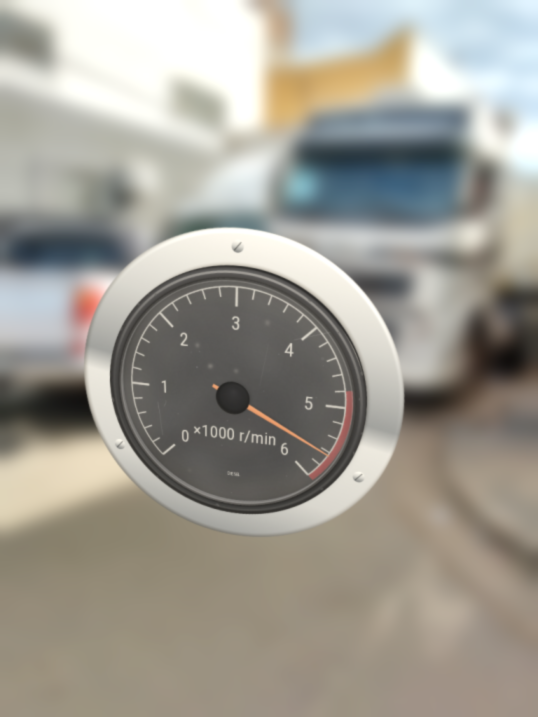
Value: 5600 rpm
